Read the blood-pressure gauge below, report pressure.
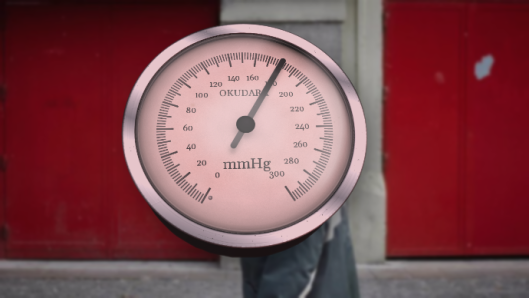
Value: 180 mmHg
